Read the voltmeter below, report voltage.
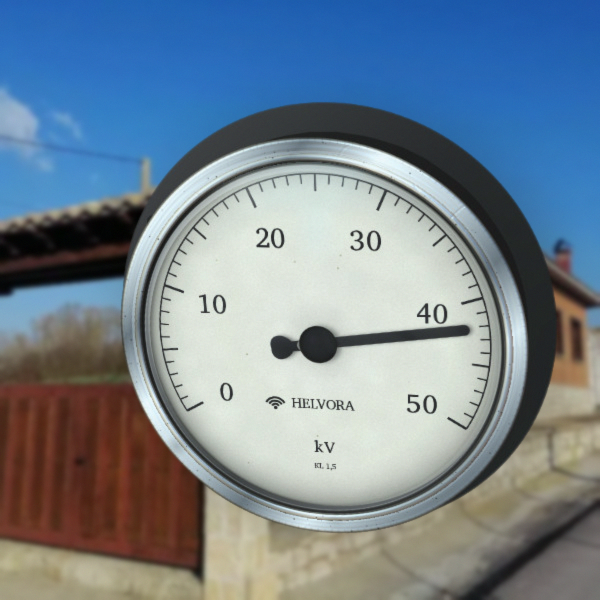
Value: 42 kV
